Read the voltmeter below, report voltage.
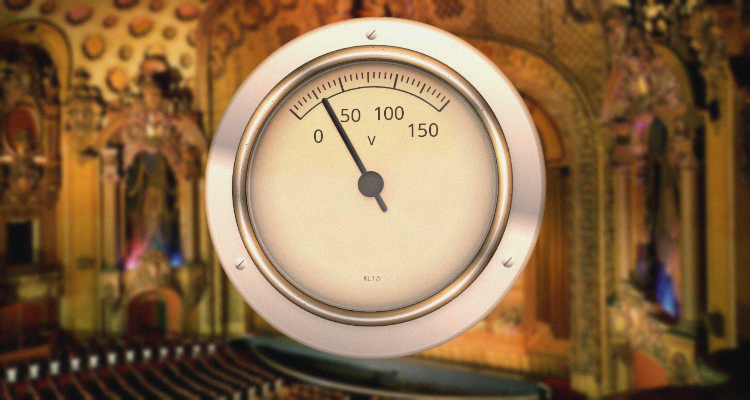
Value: 30 V
